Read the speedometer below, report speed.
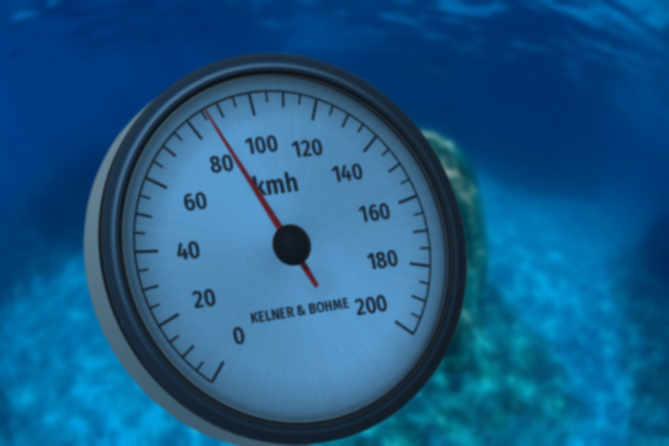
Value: 85 km/h
